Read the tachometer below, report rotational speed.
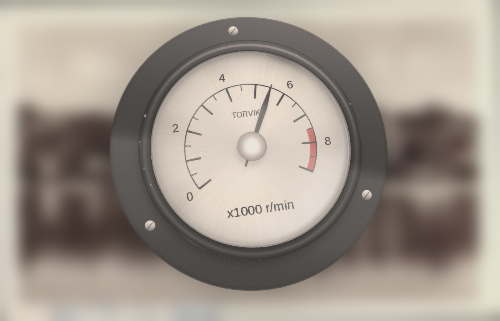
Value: 5500 rpm
